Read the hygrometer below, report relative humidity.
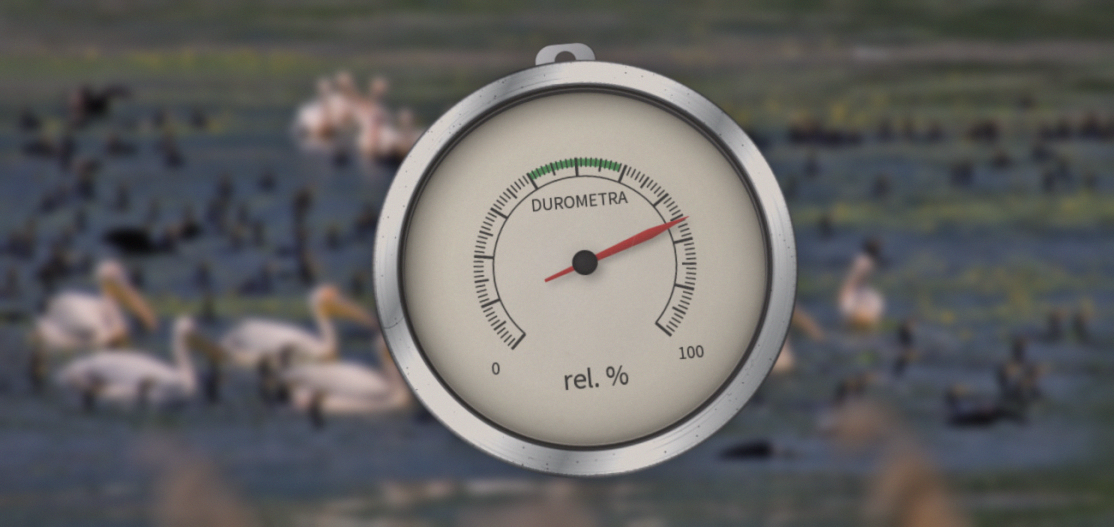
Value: 76 %
